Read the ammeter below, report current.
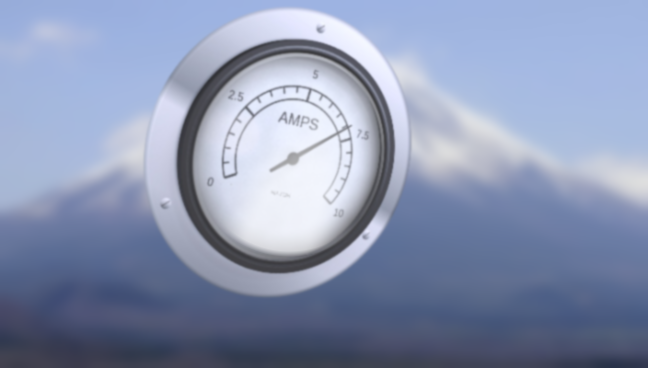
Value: 7 A
